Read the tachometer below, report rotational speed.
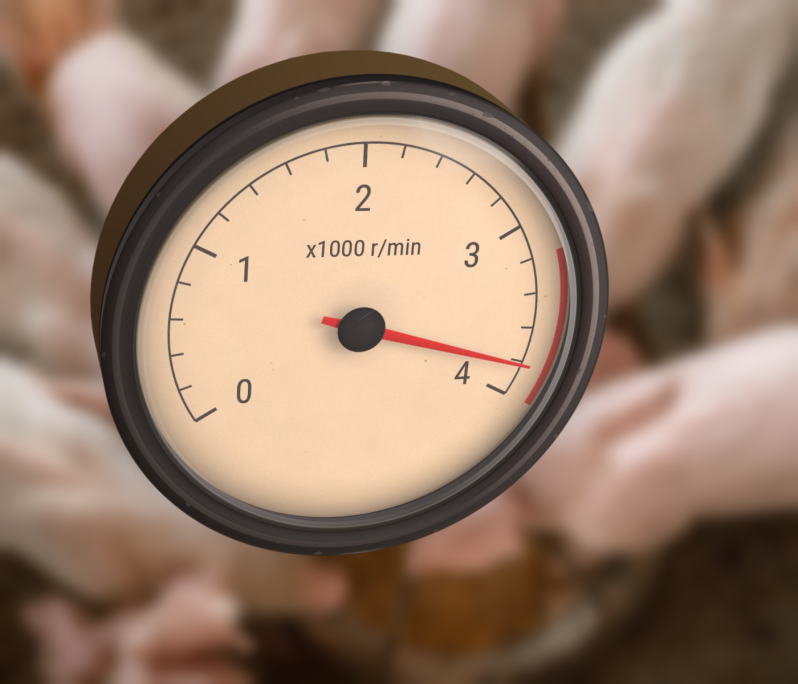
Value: 3800 rpm
